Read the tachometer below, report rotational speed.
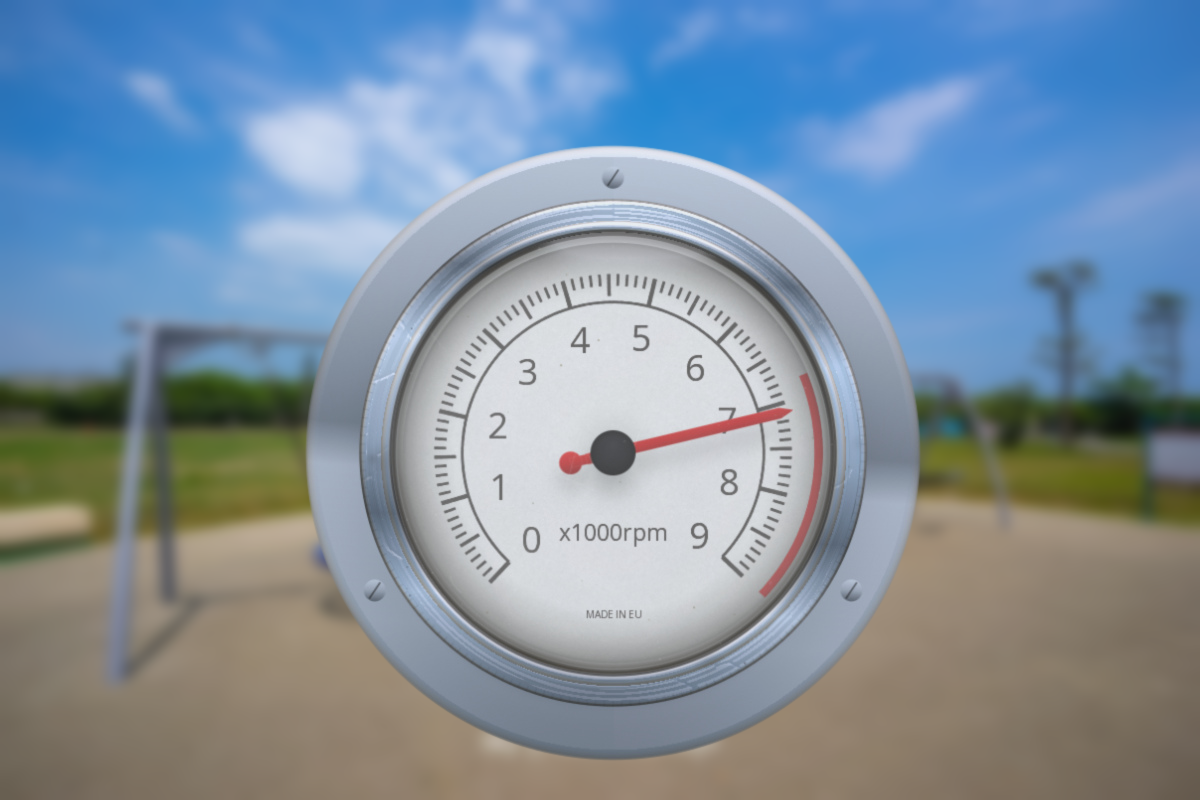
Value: 7100 rpm
